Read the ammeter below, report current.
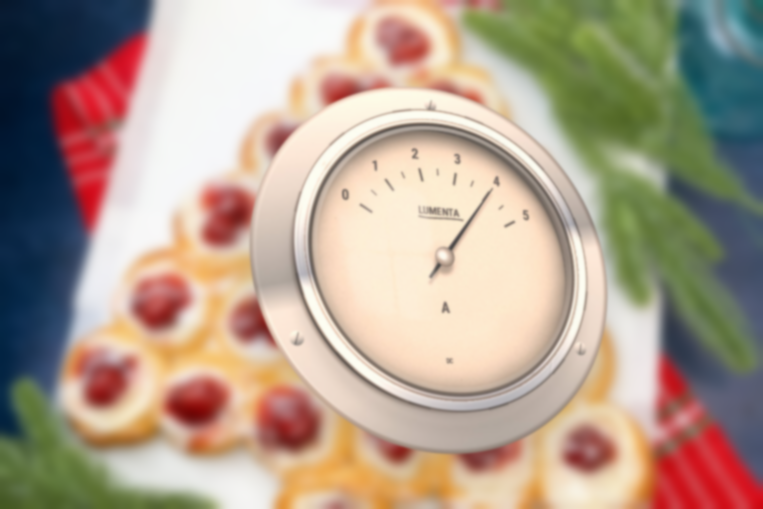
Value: 4 A
